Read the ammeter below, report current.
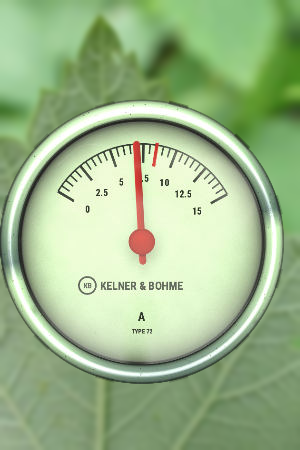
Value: 7 A
